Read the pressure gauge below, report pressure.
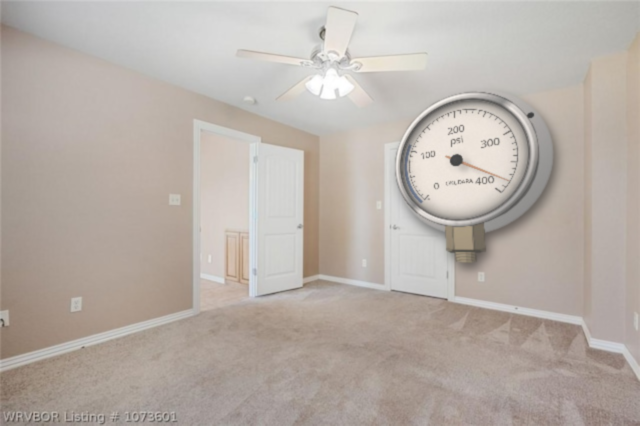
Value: 380 psi
